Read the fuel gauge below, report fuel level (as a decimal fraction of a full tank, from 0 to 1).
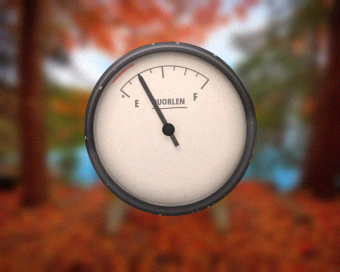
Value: 0.25
